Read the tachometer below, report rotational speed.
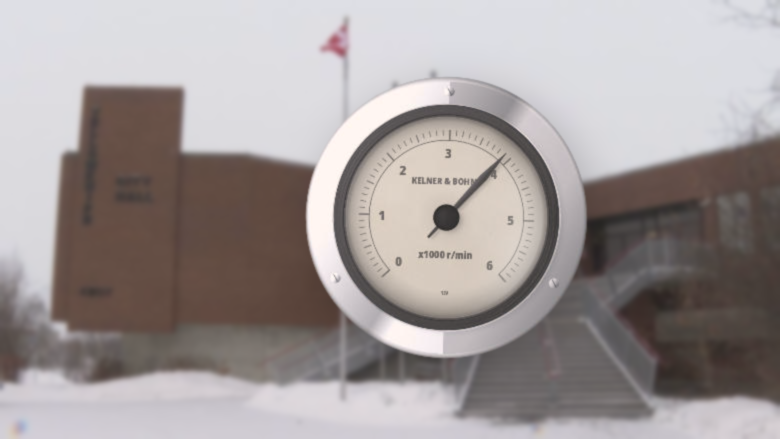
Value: 3900 rpm
